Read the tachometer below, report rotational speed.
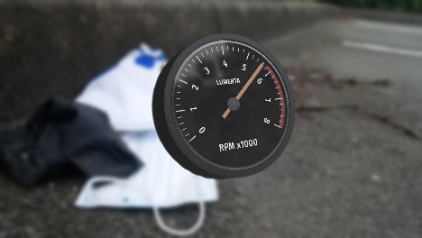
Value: 5600 rpm
